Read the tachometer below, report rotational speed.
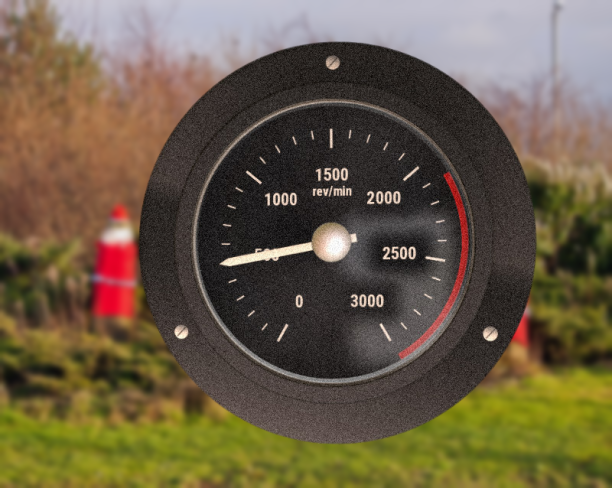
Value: 500 rpm
